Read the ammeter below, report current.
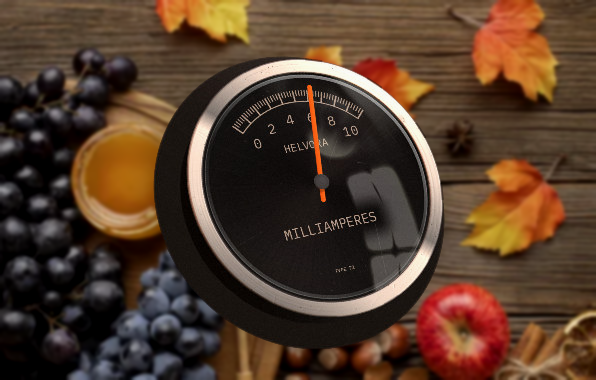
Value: 6 mA
